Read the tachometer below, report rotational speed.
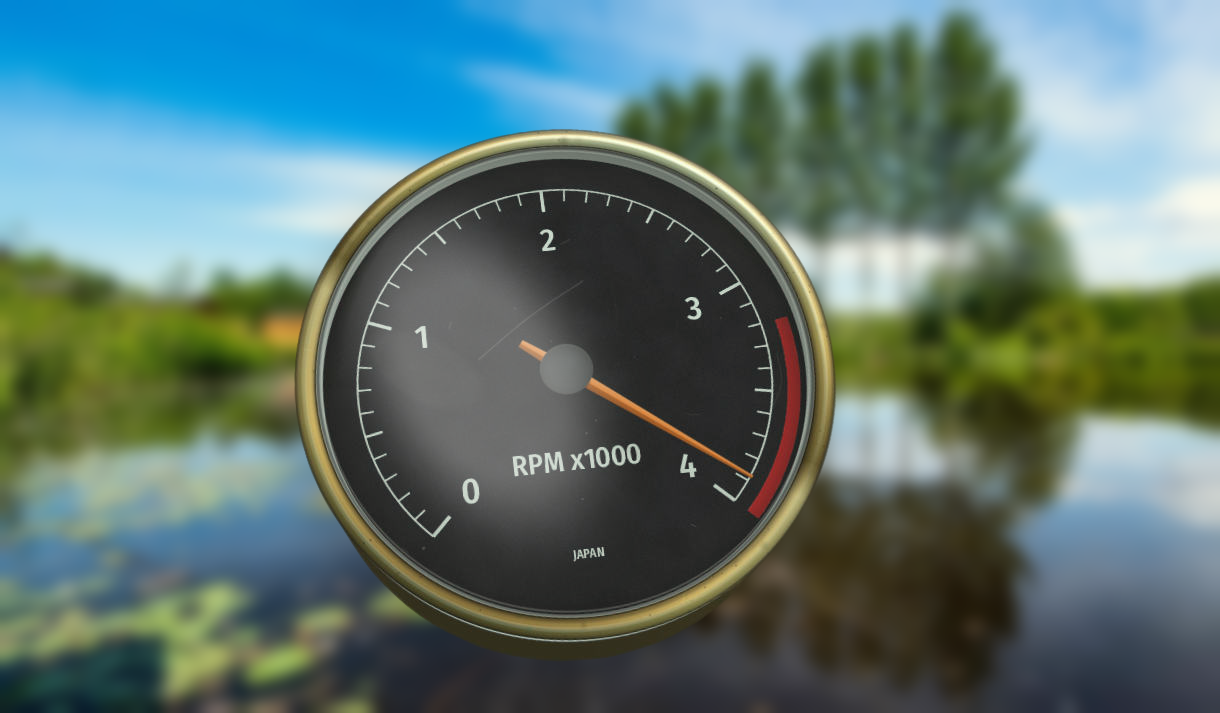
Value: 3900 rpm
